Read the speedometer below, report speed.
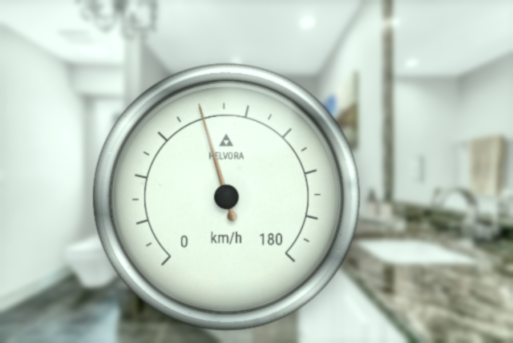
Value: 80 km/h
